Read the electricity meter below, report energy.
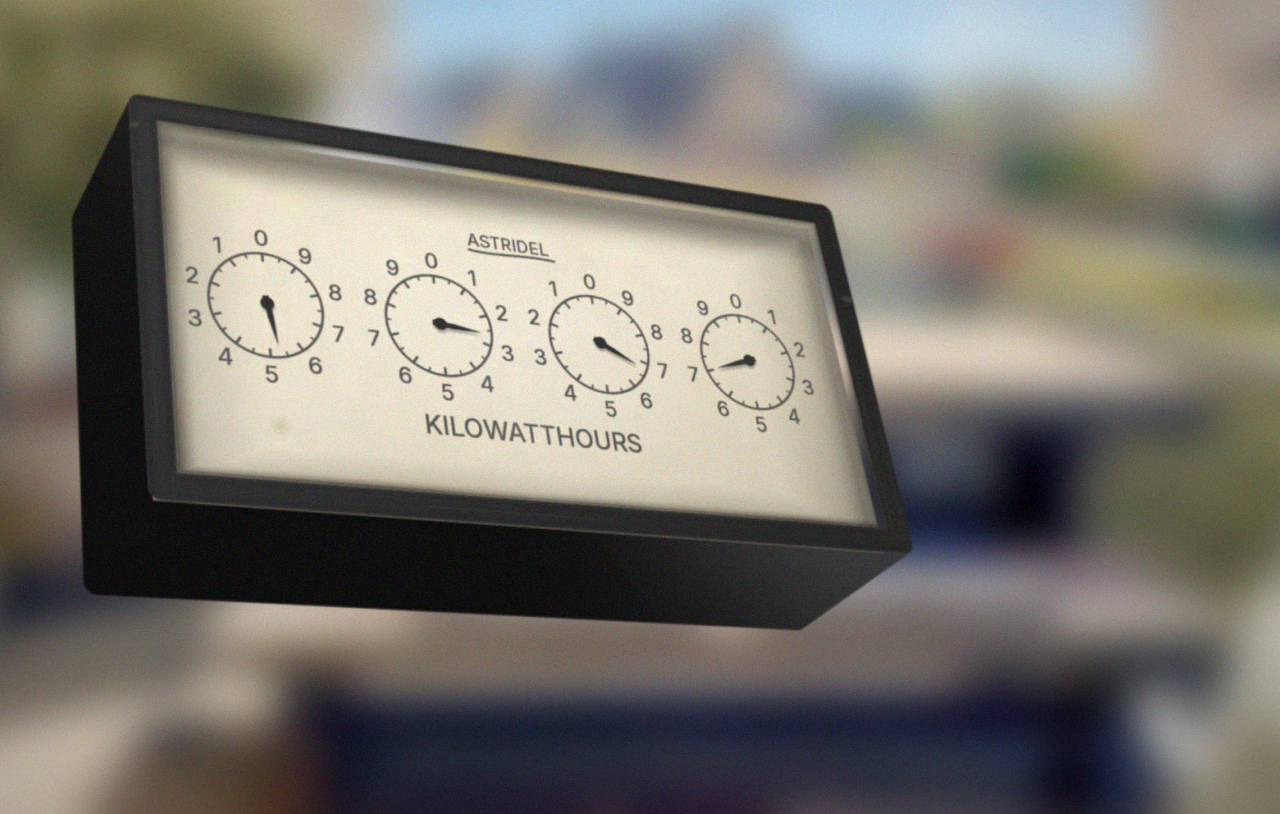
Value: 5267 kWh
